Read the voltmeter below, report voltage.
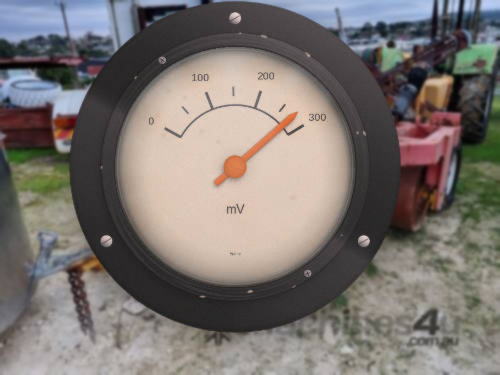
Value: 275 mV
